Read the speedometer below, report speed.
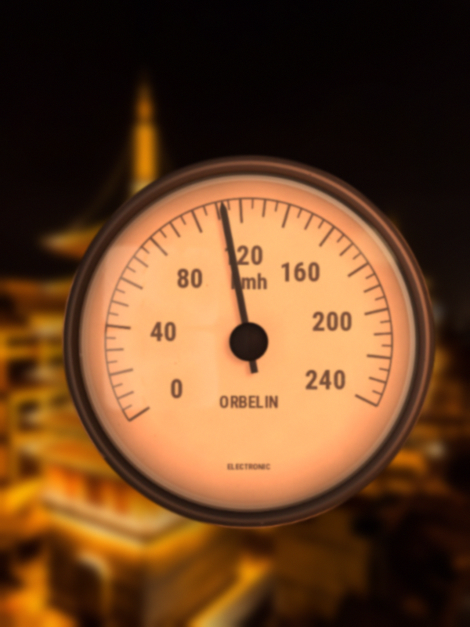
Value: 112.5 km/h
